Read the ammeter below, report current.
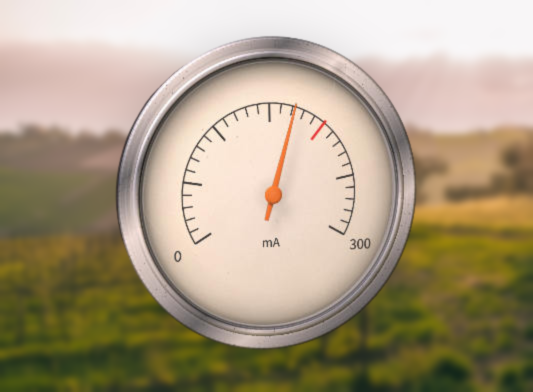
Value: 170 mA
